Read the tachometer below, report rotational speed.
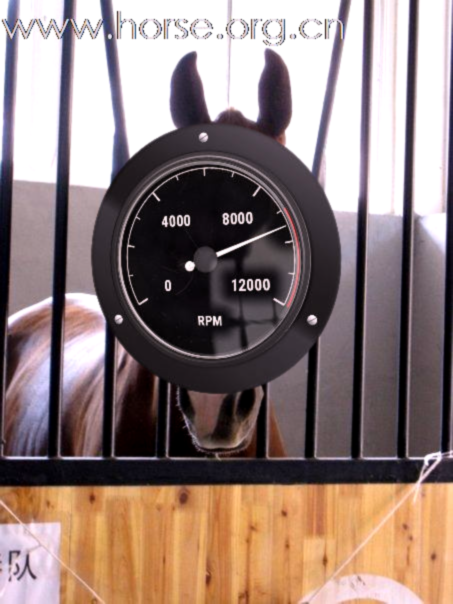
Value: 9500 rpm
